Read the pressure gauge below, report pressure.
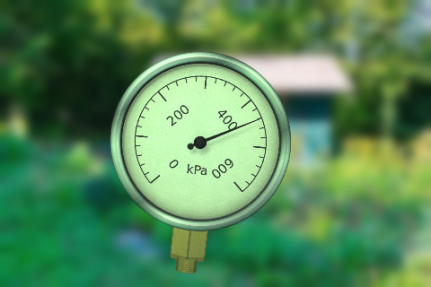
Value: 440 kPa
